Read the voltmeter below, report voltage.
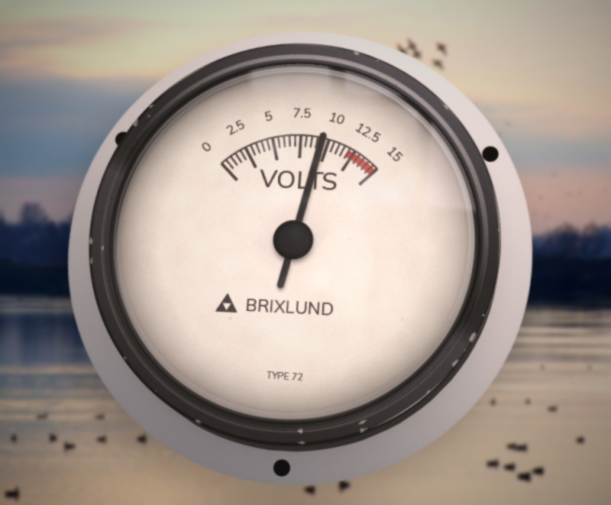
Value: 9.5 V
